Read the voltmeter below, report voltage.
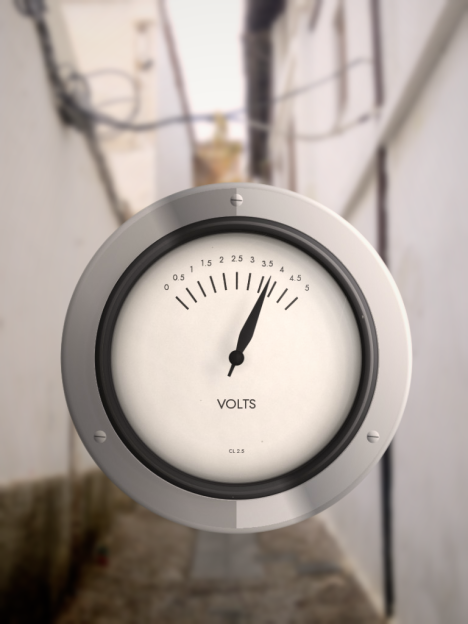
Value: 3.75 V
